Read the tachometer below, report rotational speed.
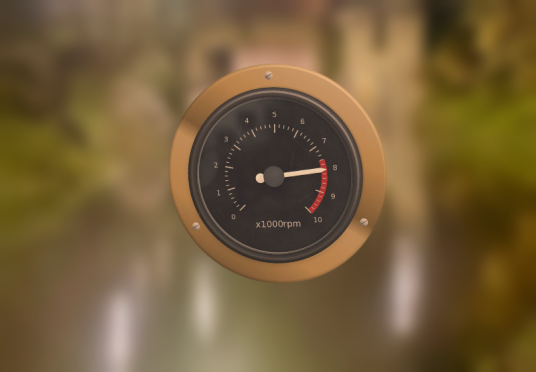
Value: 8000 rpm
